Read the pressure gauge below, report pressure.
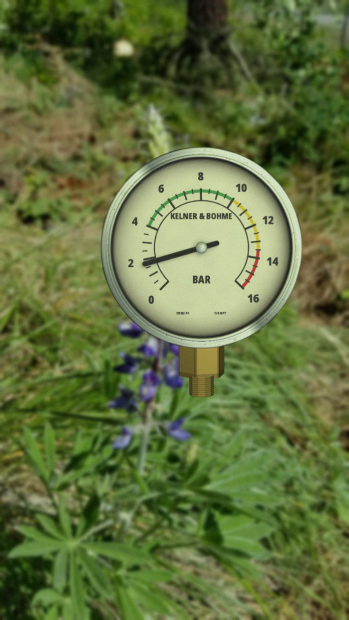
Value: 1.75 bar
